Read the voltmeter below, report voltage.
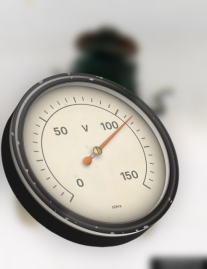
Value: 107.5 V
